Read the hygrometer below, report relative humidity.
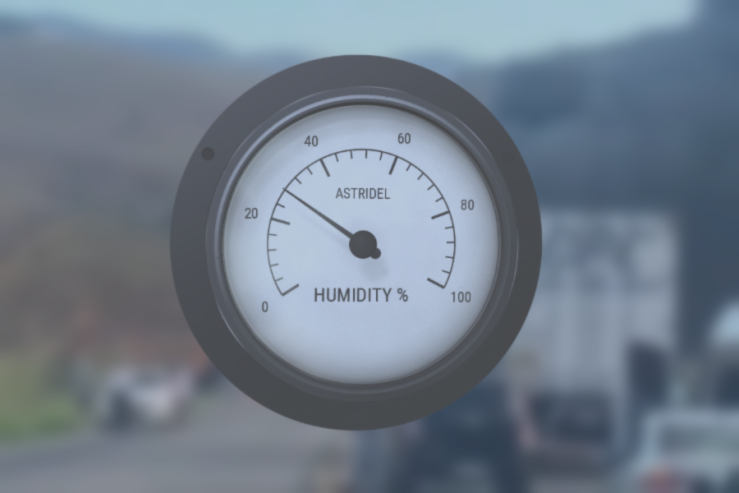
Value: 28 %
